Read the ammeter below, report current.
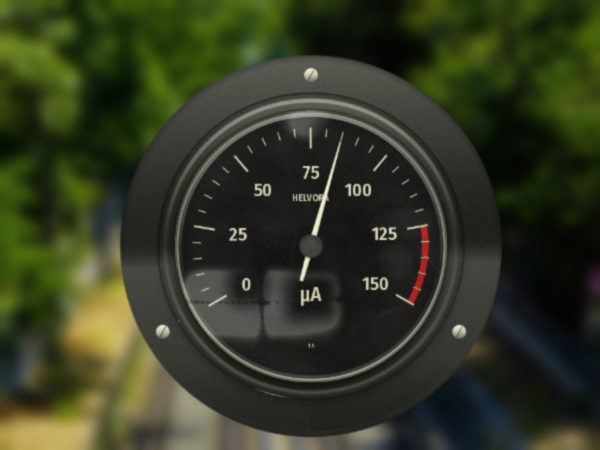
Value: 85 µA
